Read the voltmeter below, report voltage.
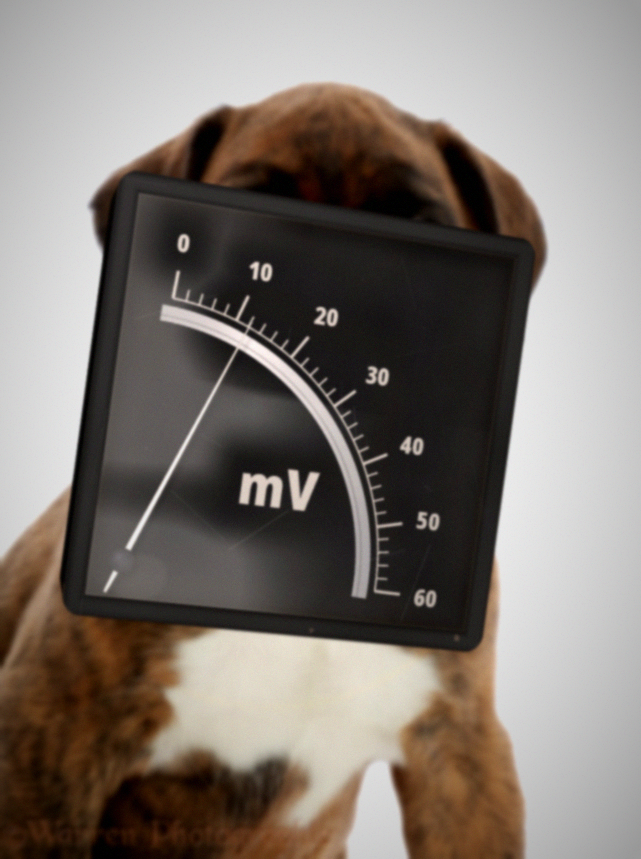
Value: 12 mV
